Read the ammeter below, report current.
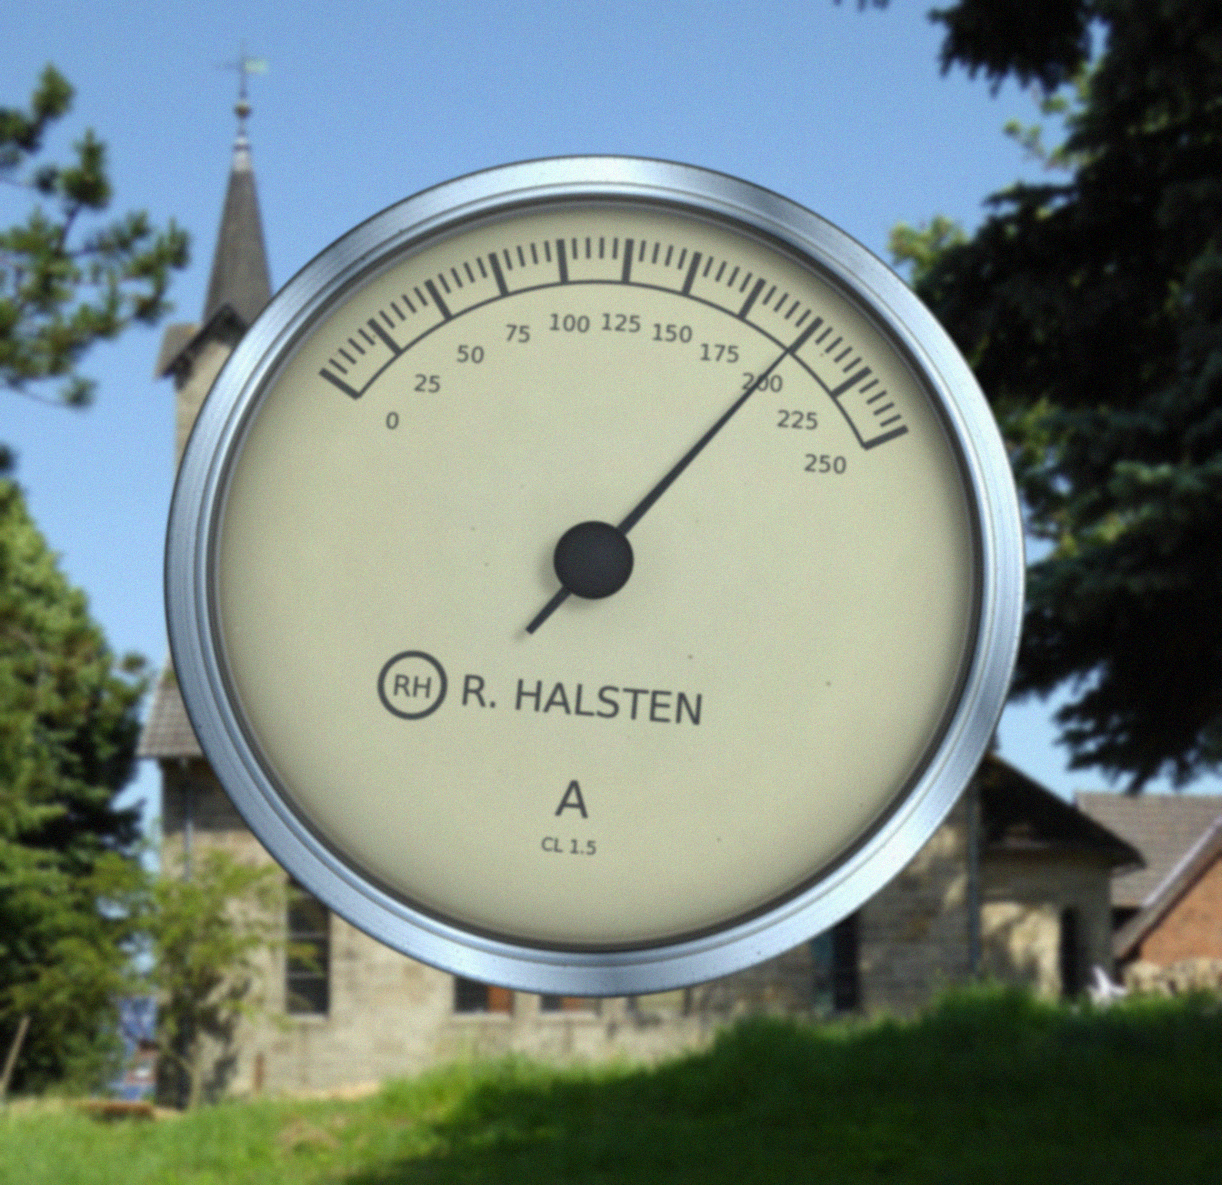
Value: 200 A
